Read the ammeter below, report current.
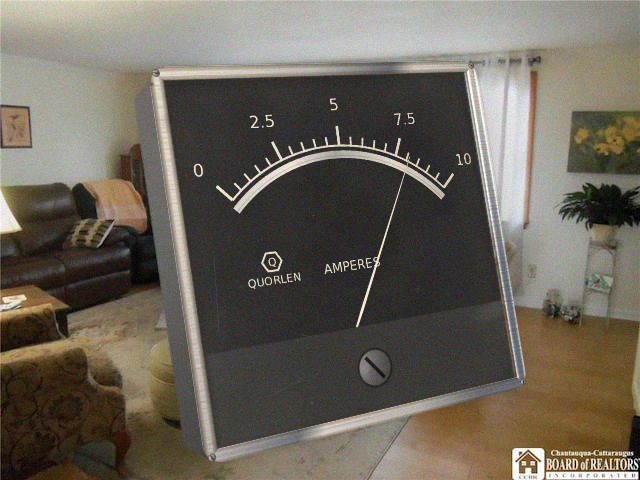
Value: 8 A
